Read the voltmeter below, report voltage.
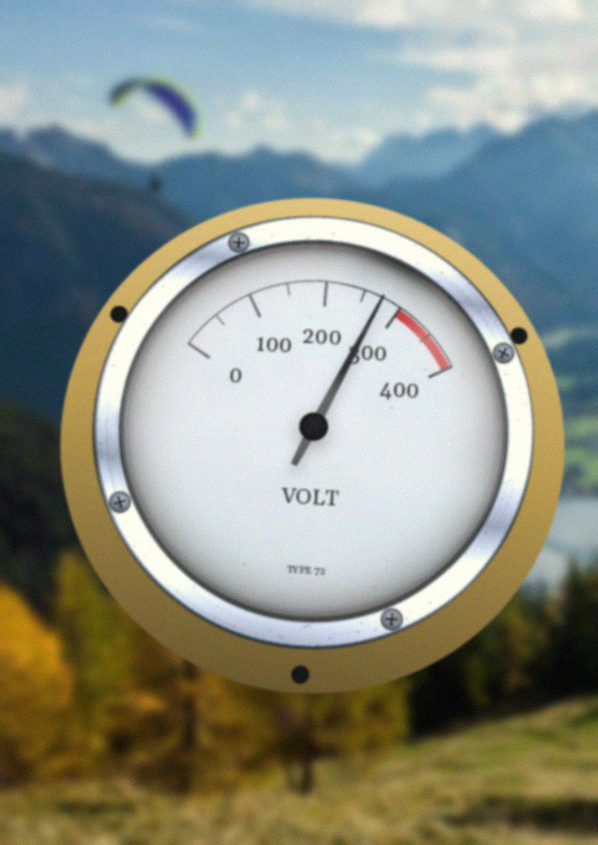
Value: 275 V
